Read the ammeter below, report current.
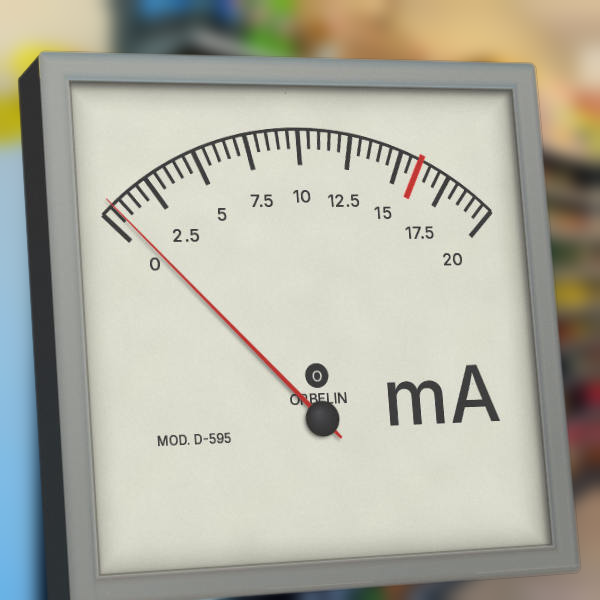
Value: 0.5 mA
